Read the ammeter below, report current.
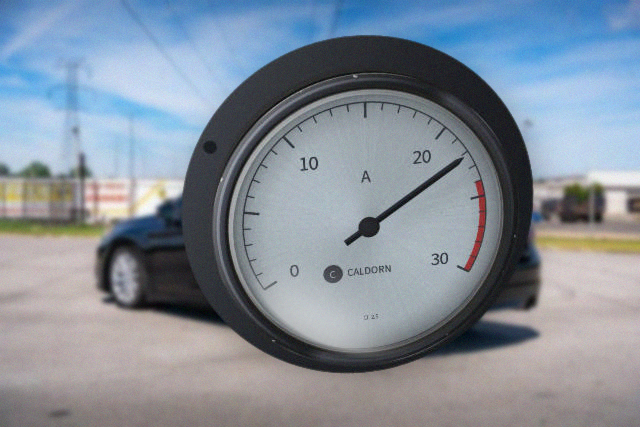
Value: 22 A
